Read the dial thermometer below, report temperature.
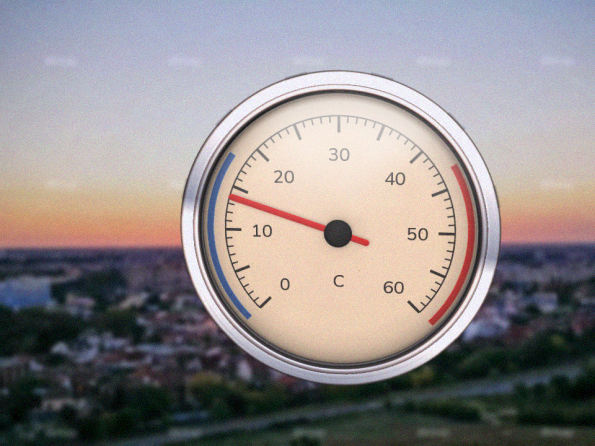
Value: 14 °C
